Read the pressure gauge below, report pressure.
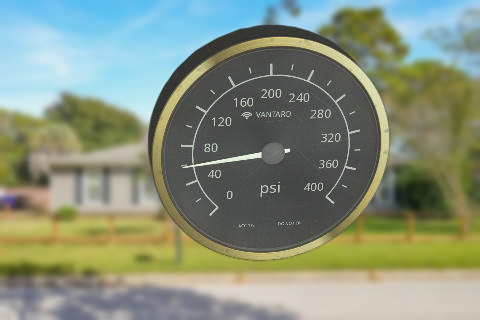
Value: 60 psi
